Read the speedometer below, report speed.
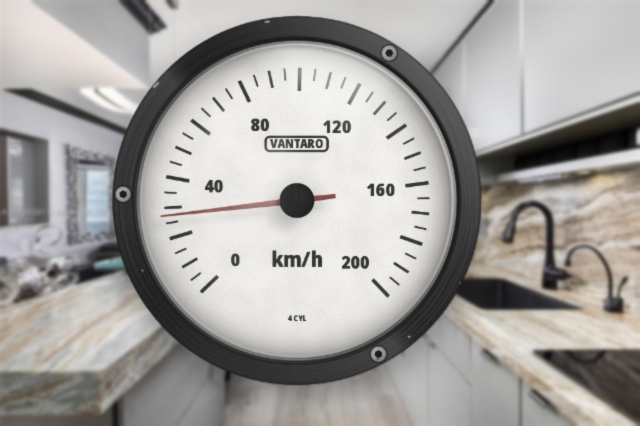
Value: 27.5 km/h
